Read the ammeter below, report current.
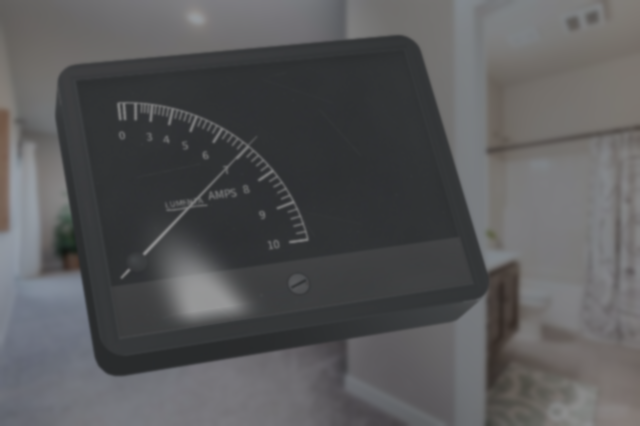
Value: 7 A
